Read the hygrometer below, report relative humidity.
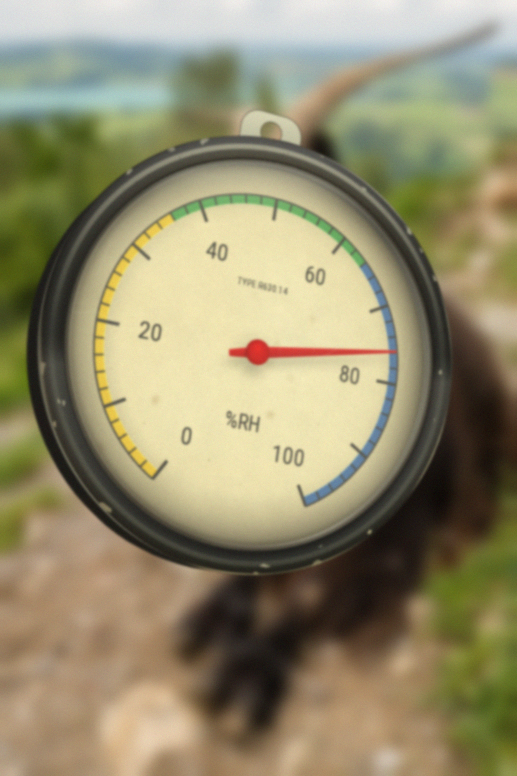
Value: 76 %
